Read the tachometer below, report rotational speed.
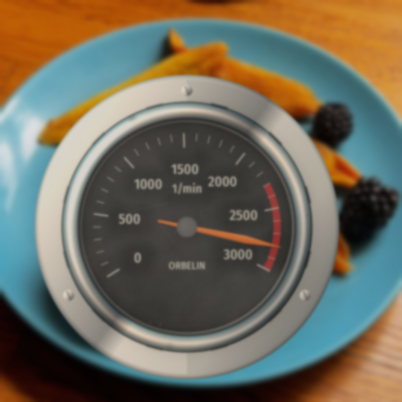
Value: 2800 rpm
